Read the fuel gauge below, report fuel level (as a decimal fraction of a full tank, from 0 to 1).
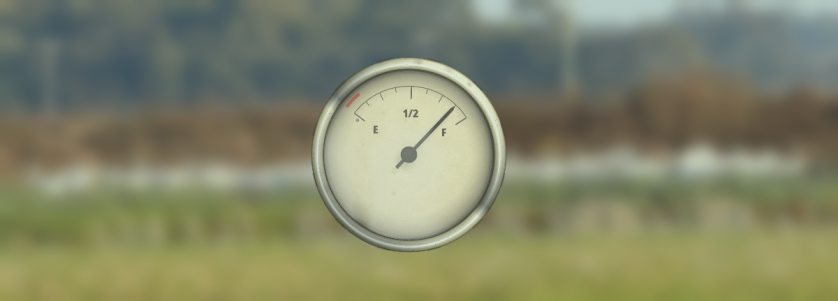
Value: 0.875
